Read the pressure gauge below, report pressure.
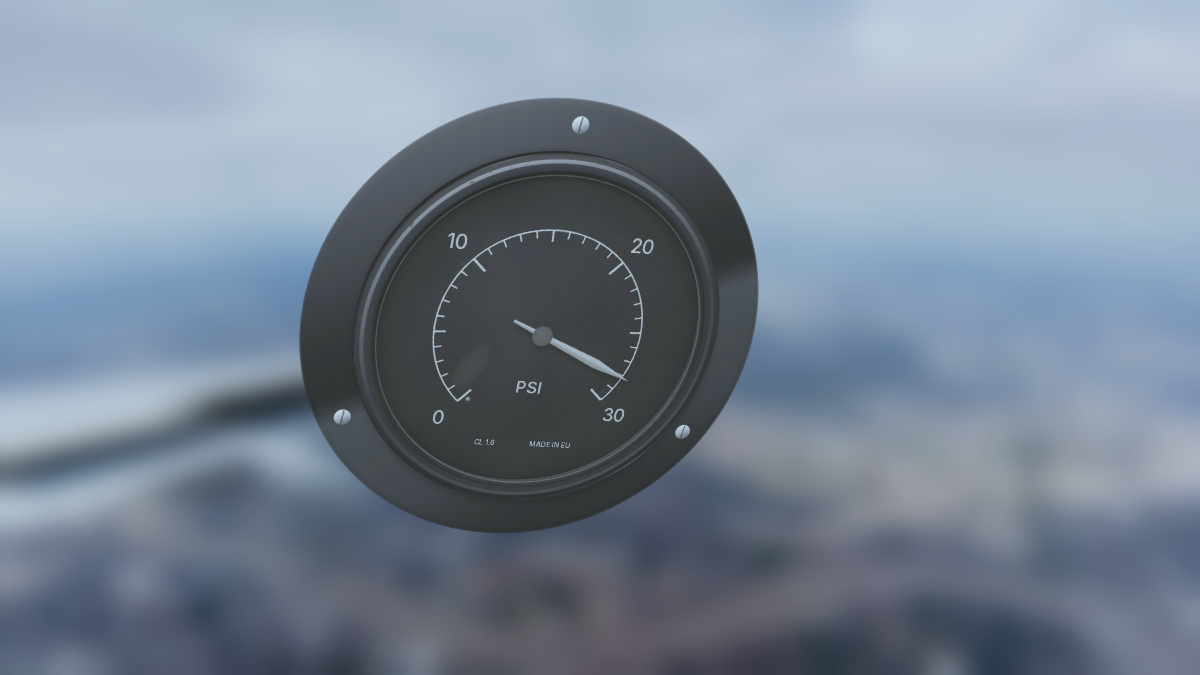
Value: 28 psi
